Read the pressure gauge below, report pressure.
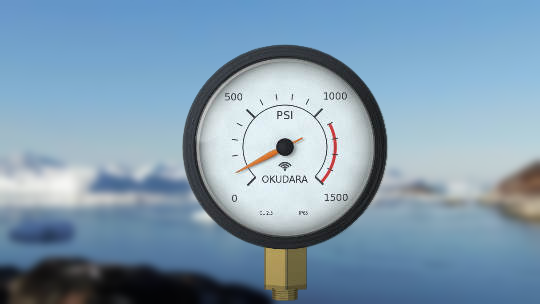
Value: 100 psi
